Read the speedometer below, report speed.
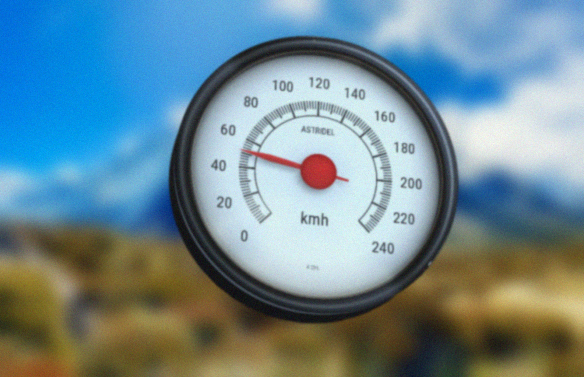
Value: 50 km/h
